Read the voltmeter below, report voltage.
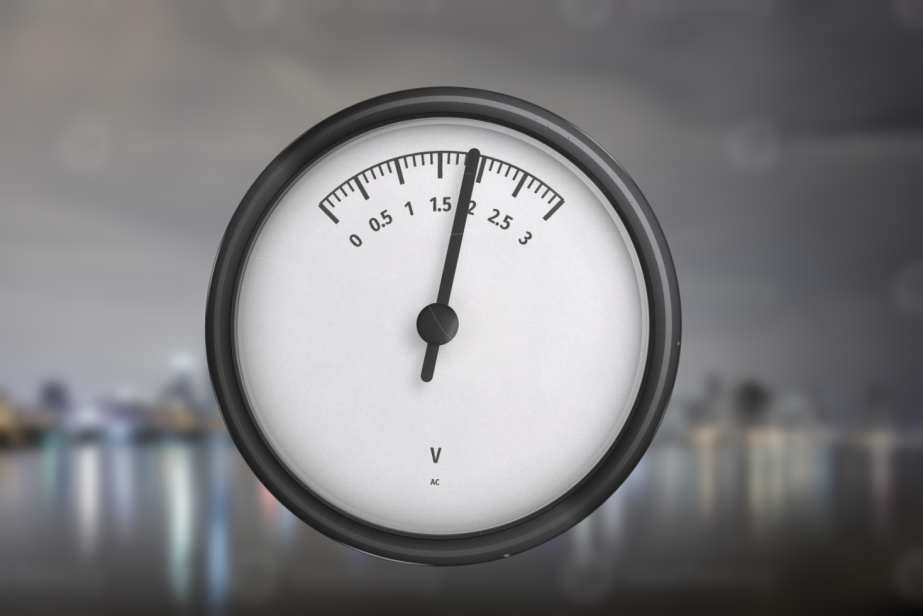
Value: 1.9 V
